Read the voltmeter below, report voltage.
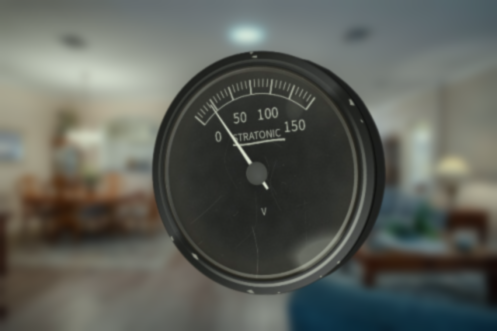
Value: 25 V
